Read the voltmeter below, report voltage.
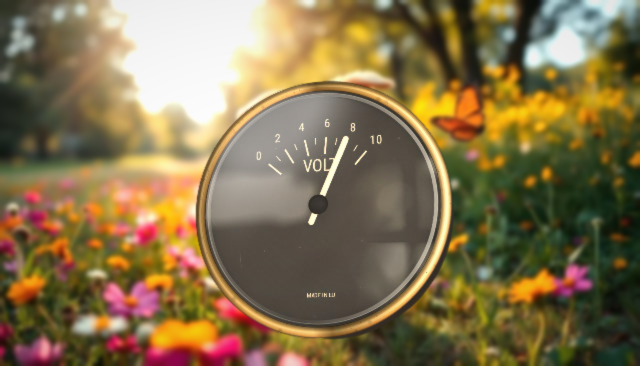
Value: 8 V
